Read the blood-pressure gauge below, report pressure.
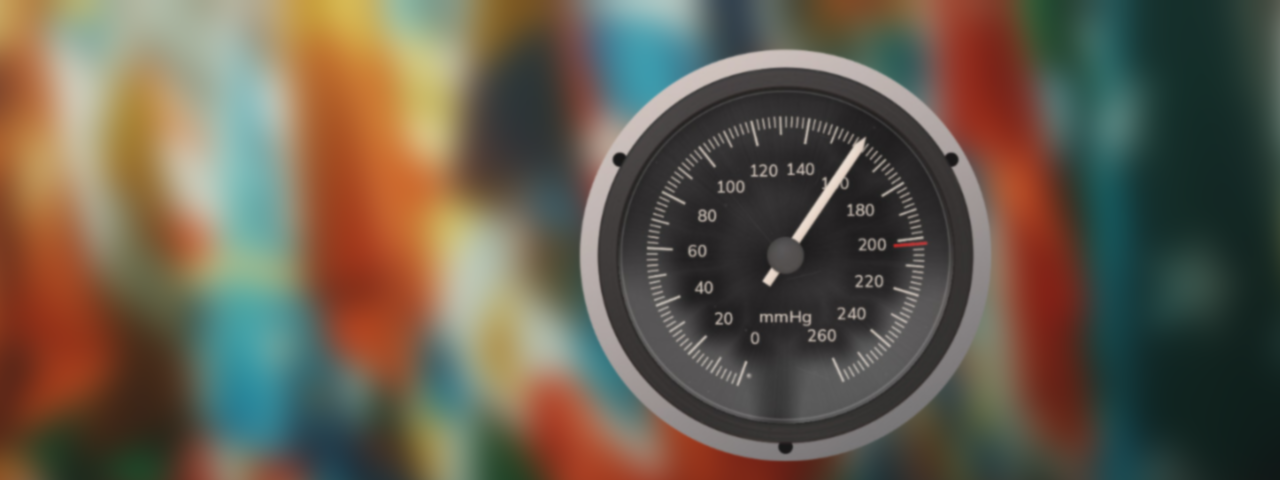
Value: 160 mmHg
